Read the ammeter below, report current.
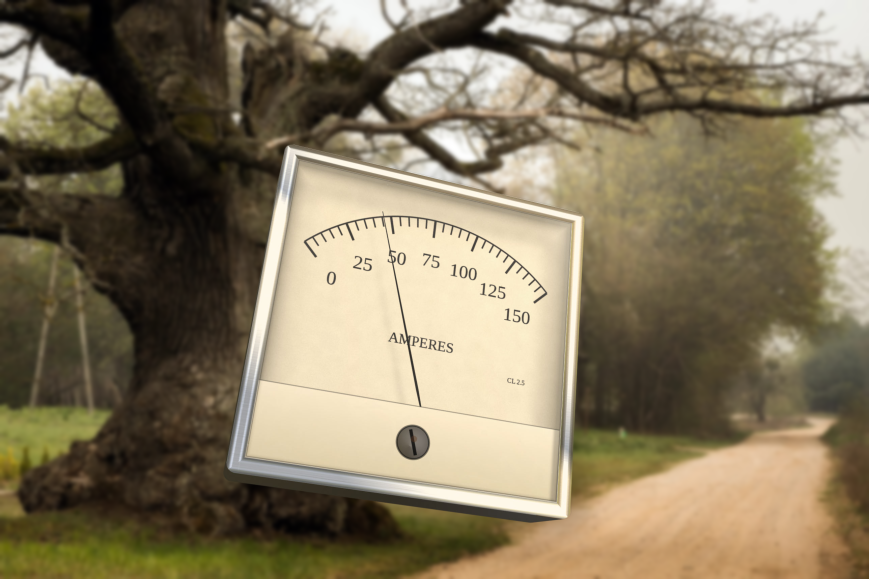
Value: 45 A
